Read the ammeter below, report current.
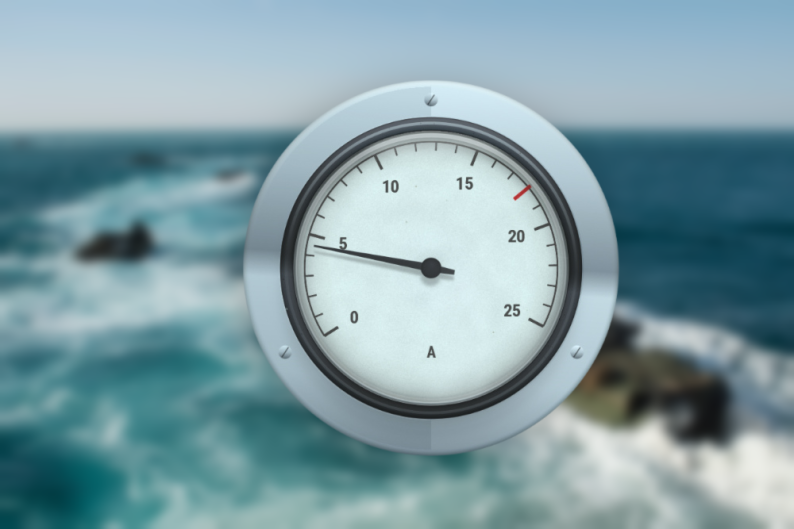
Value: 4.5 A
